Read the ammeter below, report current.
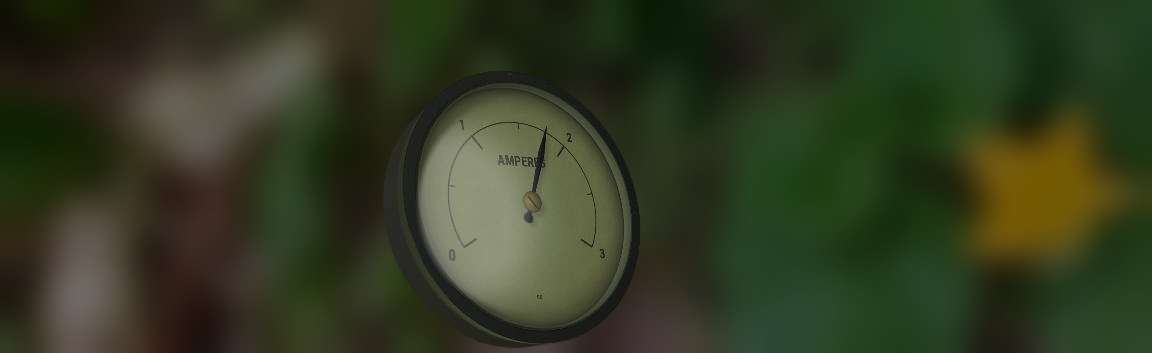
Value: 1.75 A
